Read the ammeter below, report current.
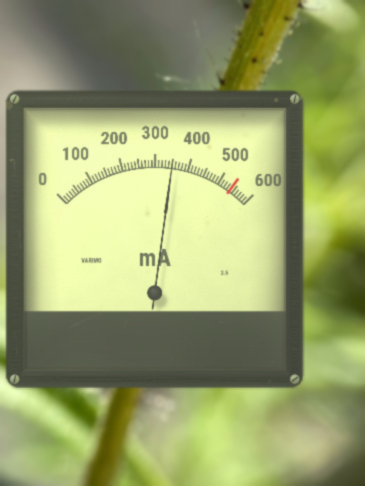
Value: 350 mA
